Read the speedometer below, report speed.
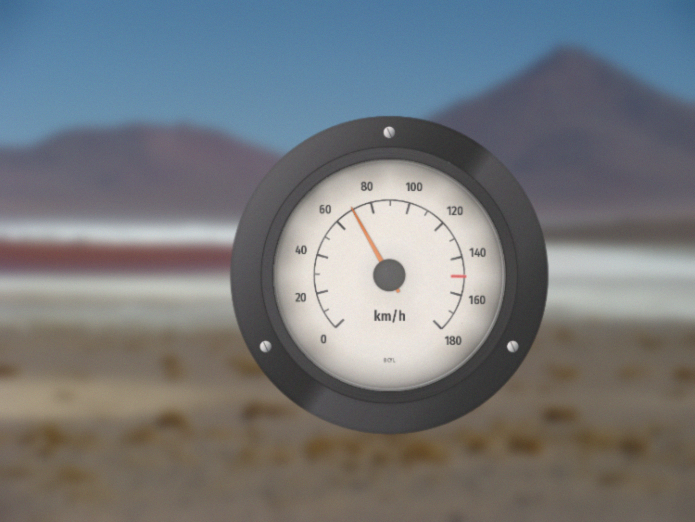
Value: 70 km/h
